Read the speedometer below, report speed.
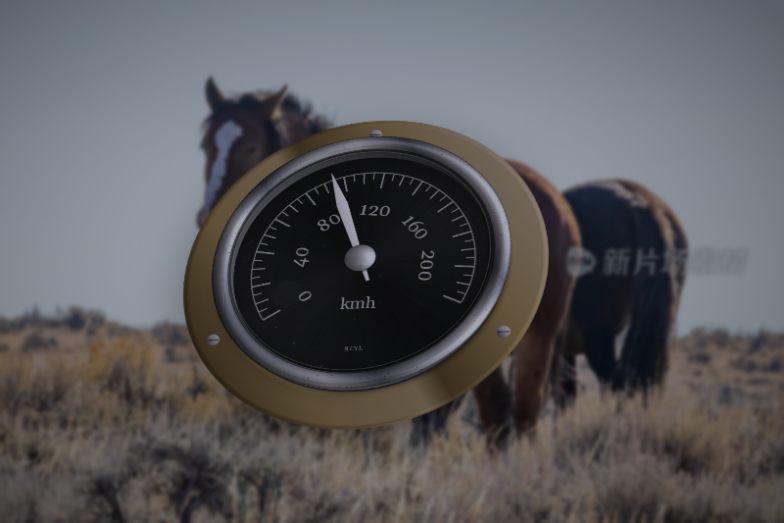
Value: 95 km/h
